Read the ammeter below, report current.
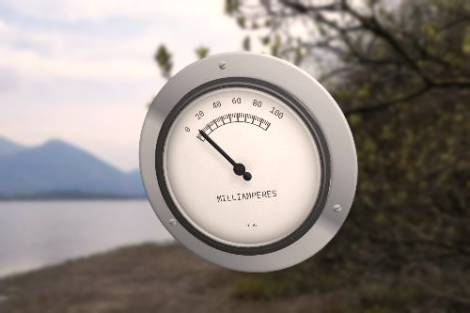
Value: 10 mA
